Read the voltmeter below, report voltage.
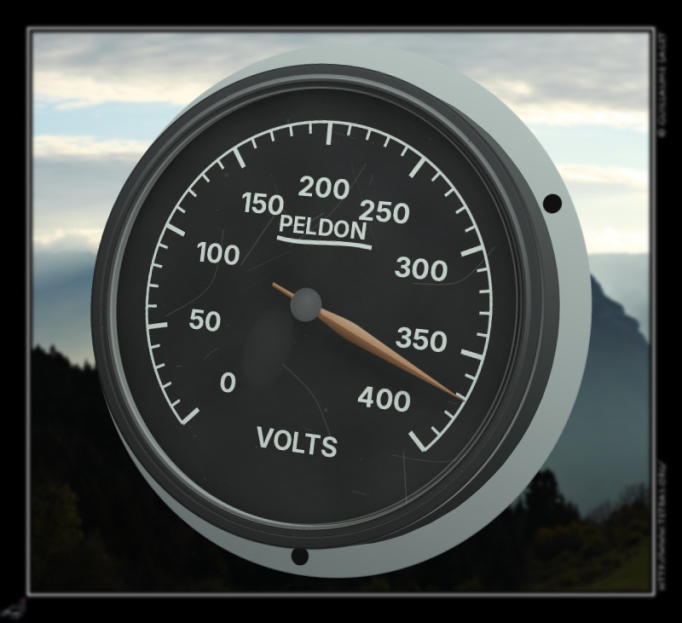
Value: 370 V
